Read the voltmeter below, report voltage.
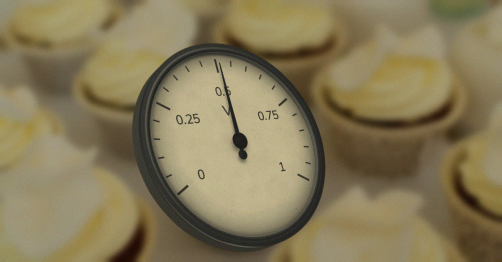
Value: 0.5 V
